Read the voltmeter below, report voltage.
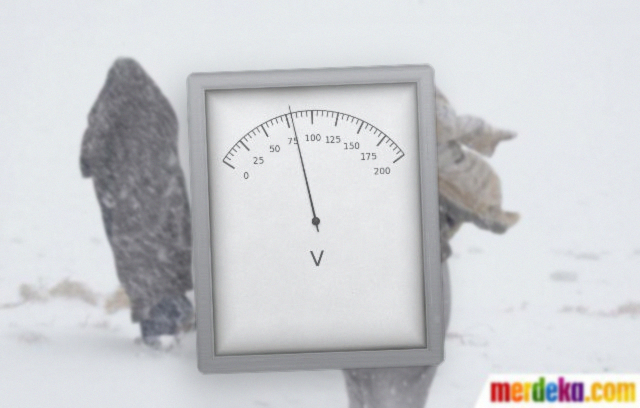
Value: 80 V
